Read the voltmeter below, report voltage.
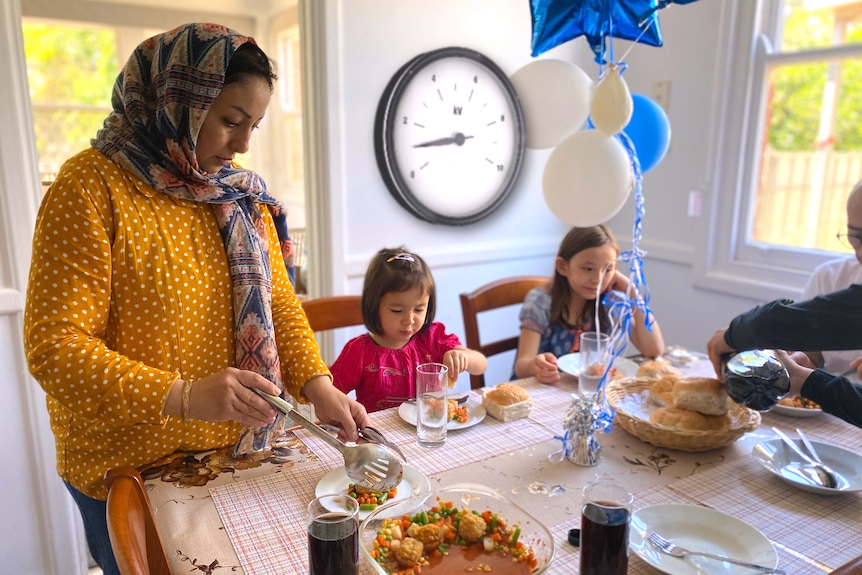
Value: 1 kV
